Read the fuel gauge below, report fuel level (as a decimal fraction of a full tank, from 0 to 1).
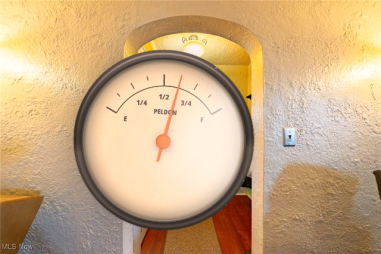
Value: 0.625
